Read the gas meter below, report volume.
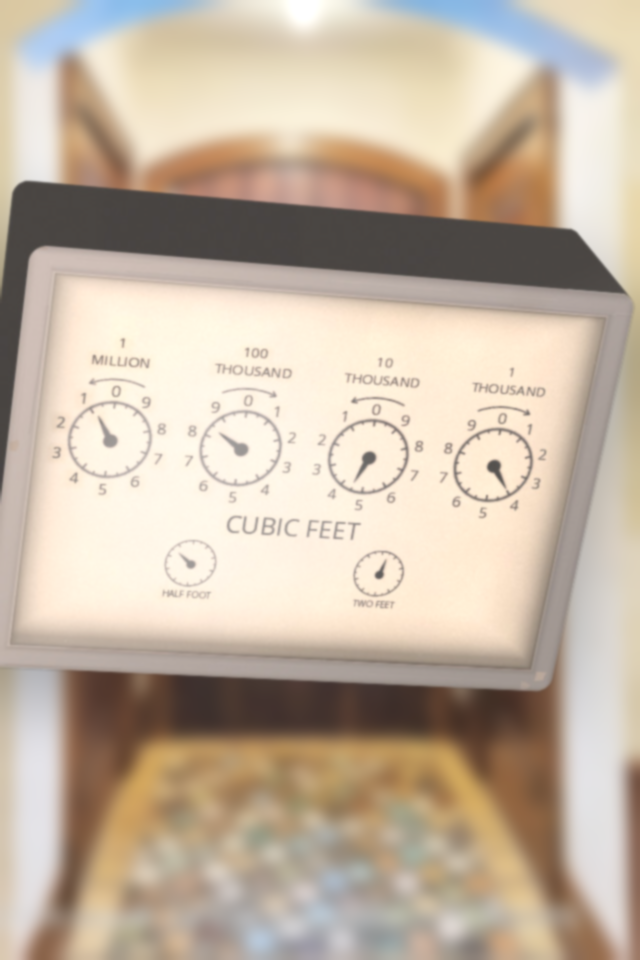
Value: 84400 ft³
